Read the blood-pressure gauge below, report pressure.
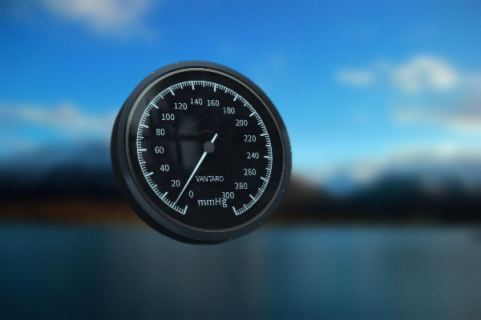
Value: 10 mmHg
